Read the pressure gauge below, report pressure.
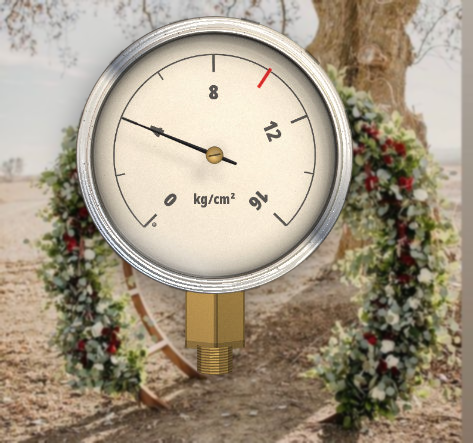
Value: 4 kg/cm²
